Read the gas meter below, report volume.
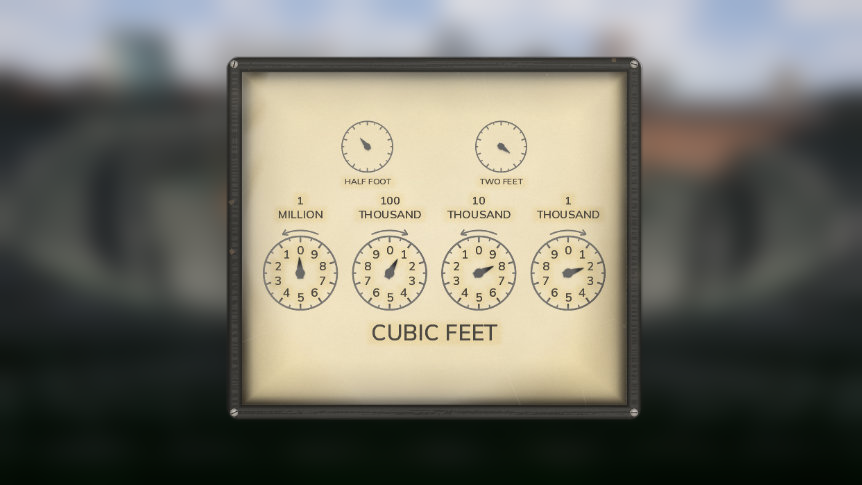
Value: 8200 ft³
